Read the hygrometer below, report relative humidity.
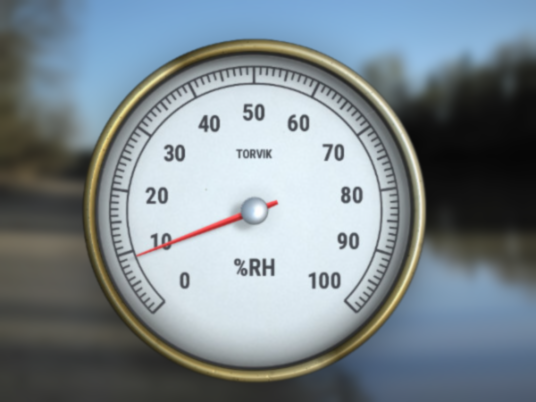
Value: 9 %
